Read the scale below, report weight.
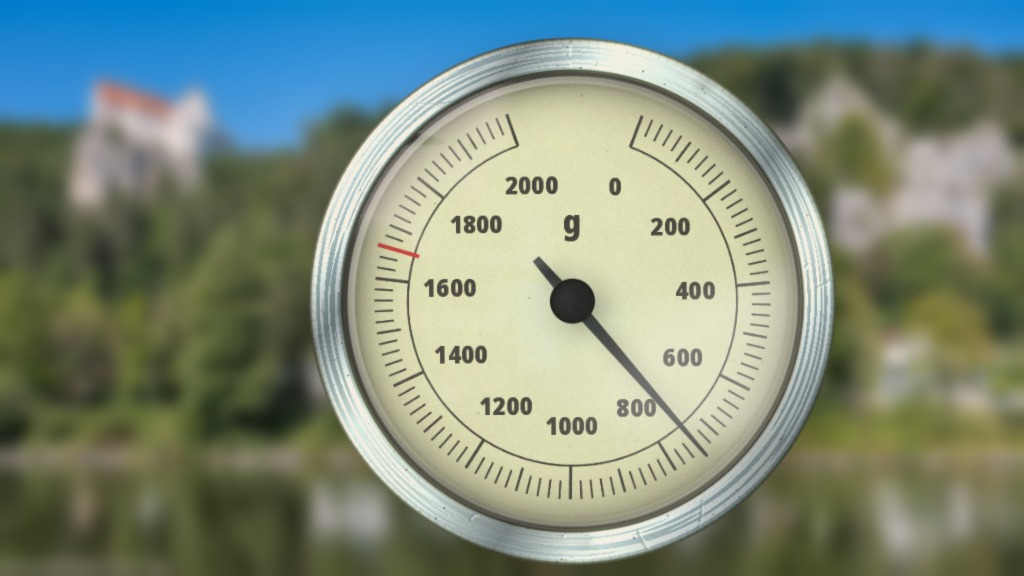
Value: 740 g
